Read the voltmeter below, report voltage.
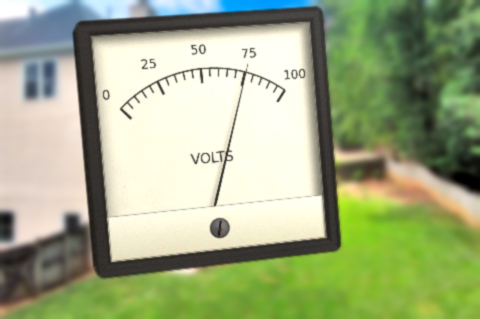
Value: 75 V
